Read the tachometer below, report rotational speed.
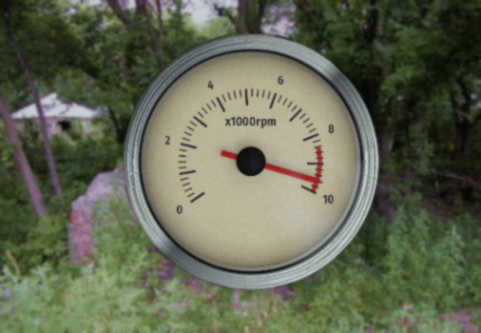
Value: 9600 rpm
